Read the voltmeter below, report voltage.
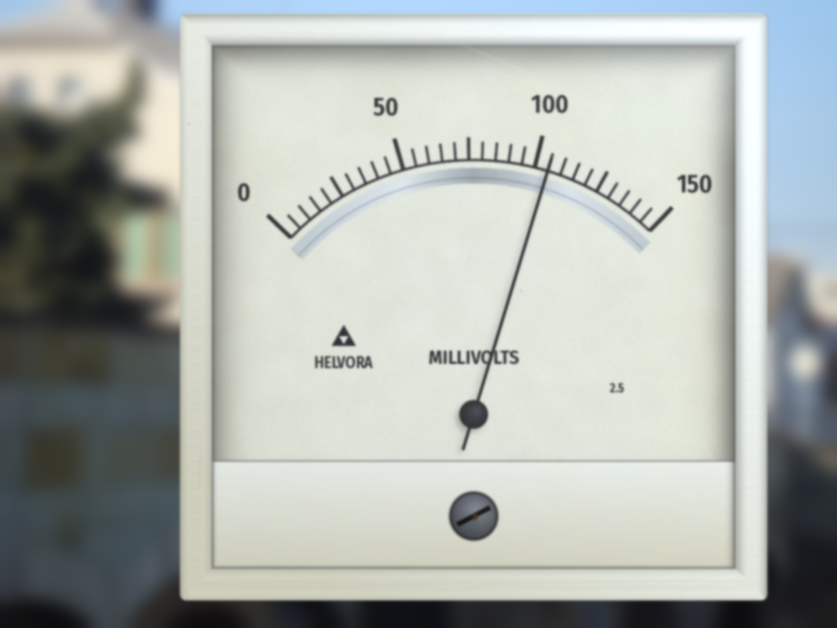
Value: 105 mV
